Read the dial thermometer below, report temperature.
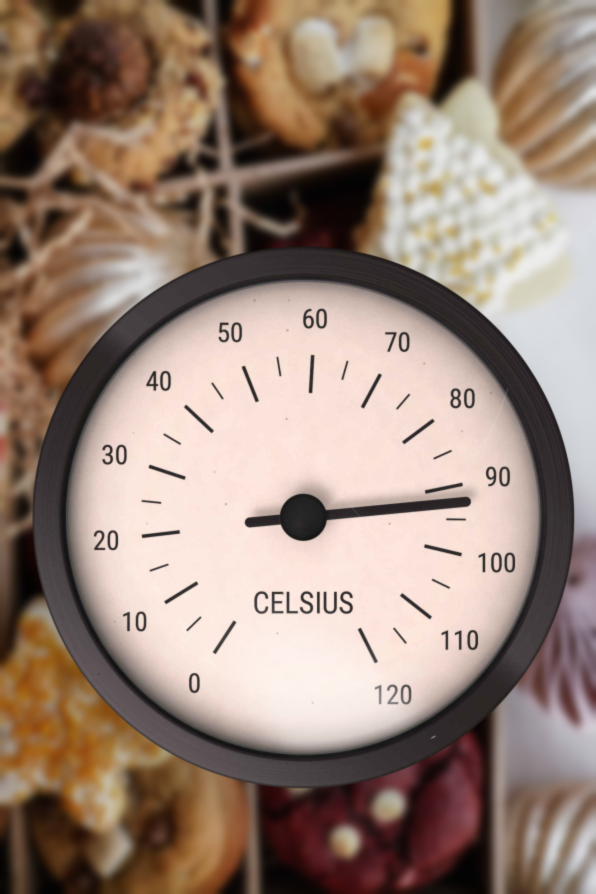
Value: 92.5 °C
